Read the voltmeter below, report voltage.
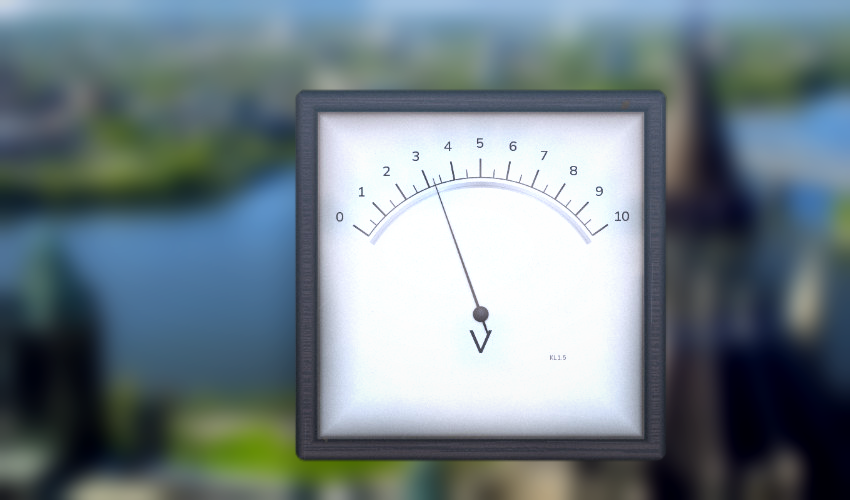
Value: 3.25 V
